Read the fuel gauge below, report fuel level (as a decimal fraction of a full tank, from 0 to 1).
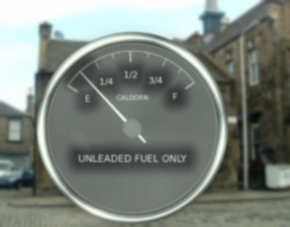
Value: 0.125
